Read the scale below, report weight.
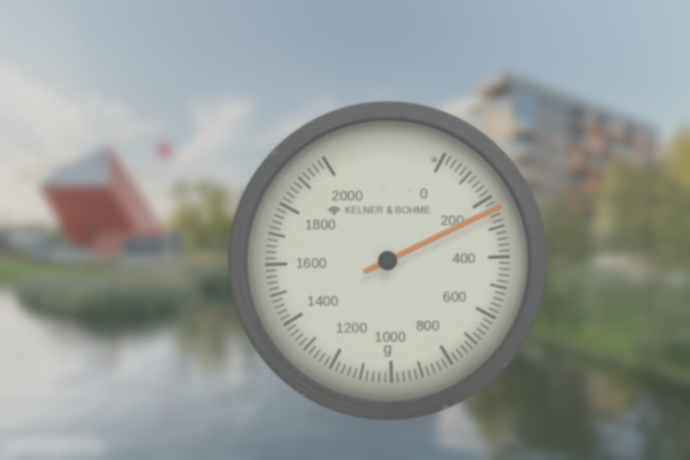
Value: 240 g
